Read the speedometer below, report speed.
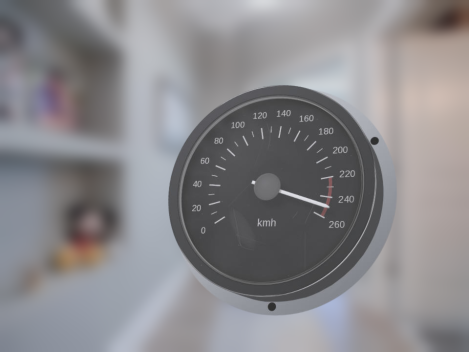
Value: 250 km/h
